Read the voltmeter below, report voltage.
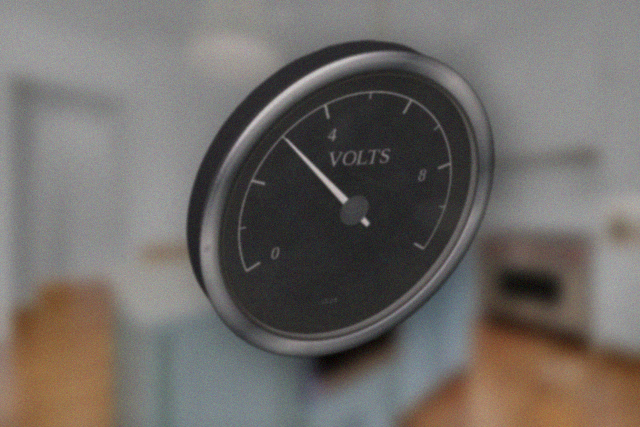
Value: 3 V
